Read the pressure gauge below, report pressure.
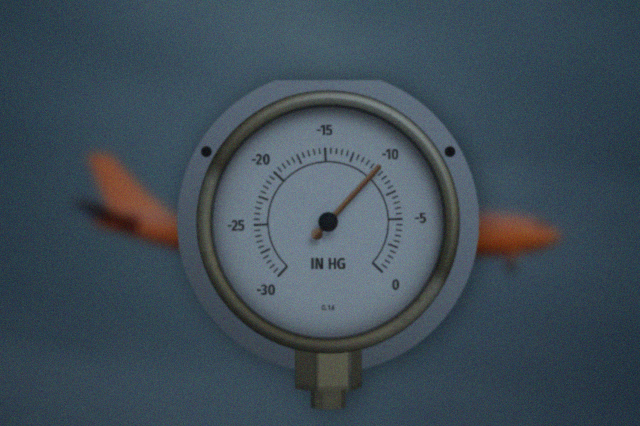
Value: -10 inHg
